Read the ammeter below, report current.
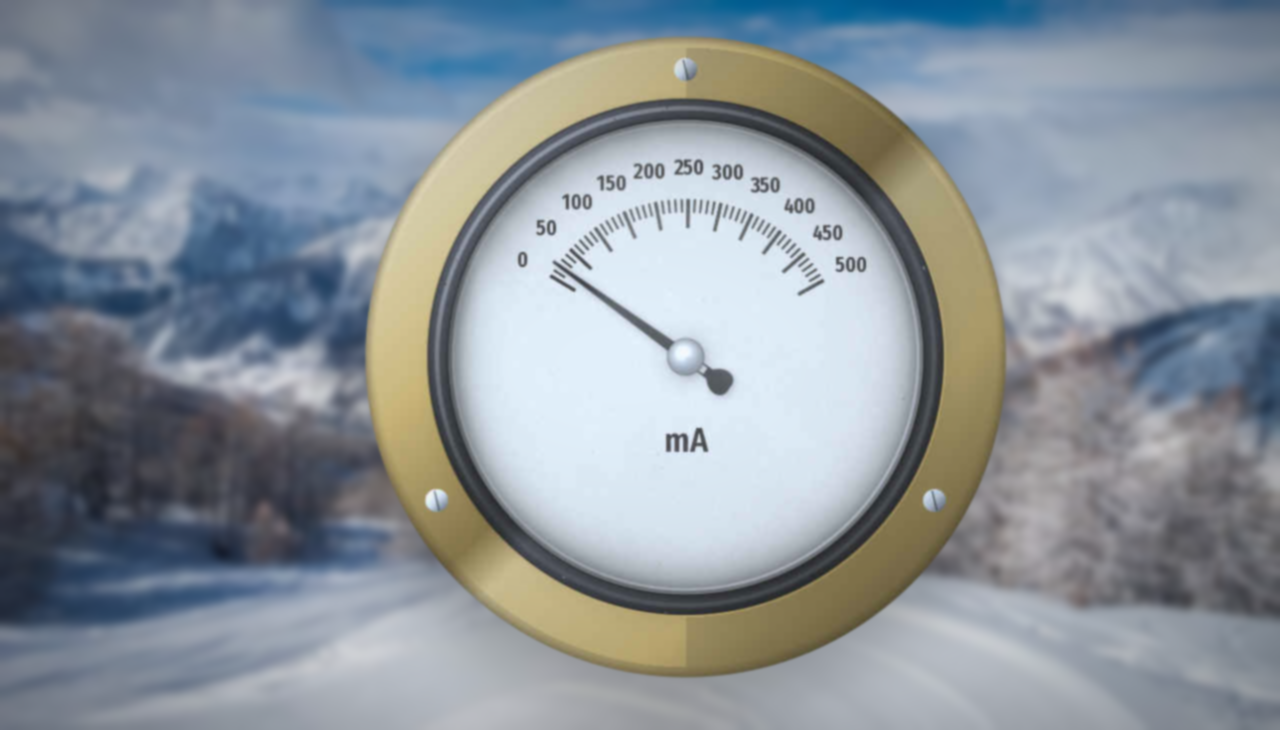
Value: 20 mA
